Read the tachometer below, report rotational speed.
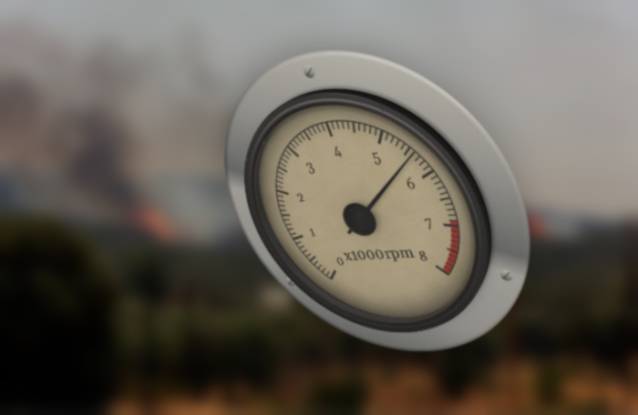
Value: 5600 rpm
